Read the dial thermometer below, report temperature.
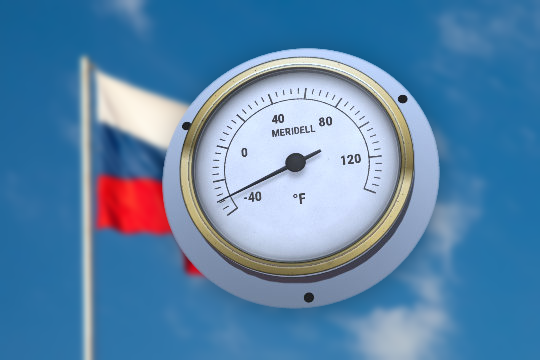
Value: -32 °F
